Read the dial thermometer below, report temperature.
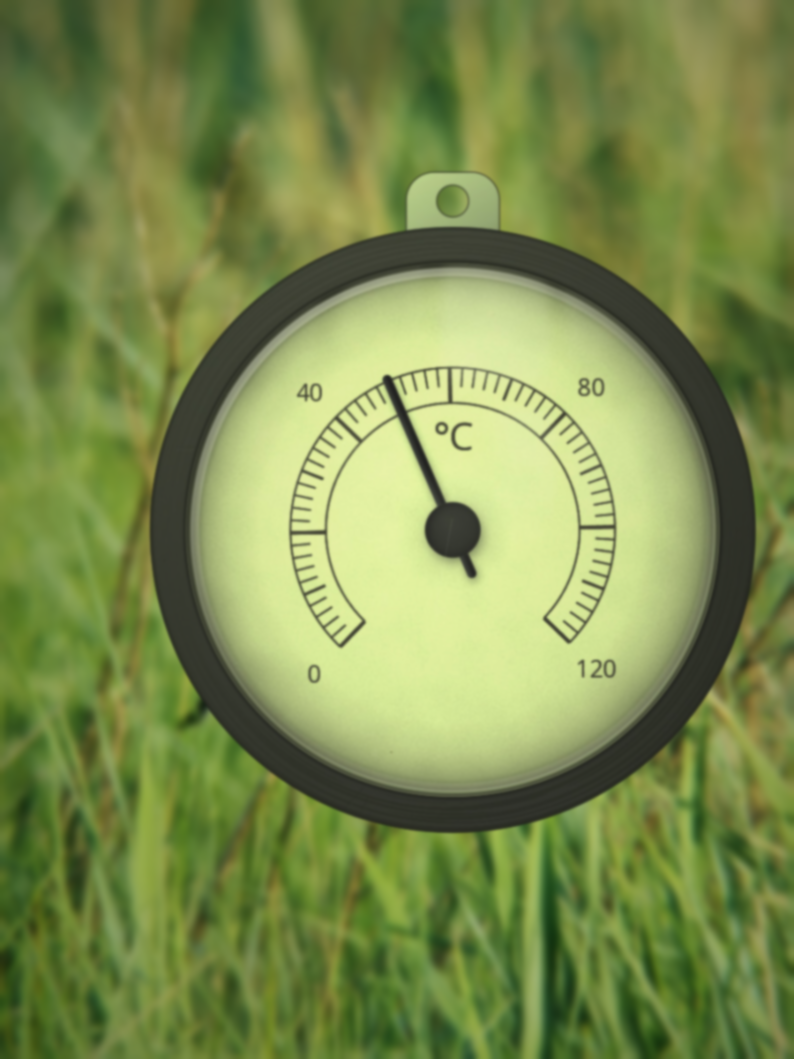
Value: 50 °C
